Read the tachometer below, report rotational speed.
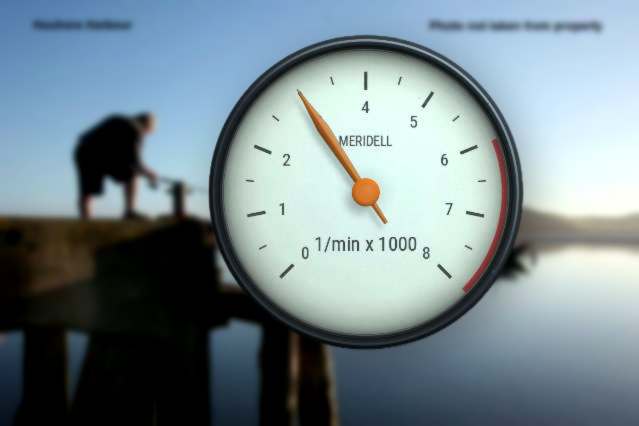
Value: 3000 rpm
